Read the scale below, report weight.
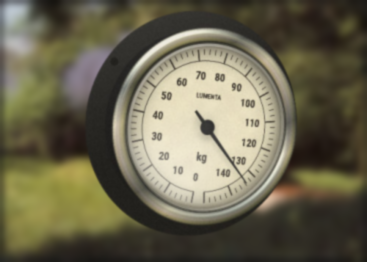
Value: 134 kg
